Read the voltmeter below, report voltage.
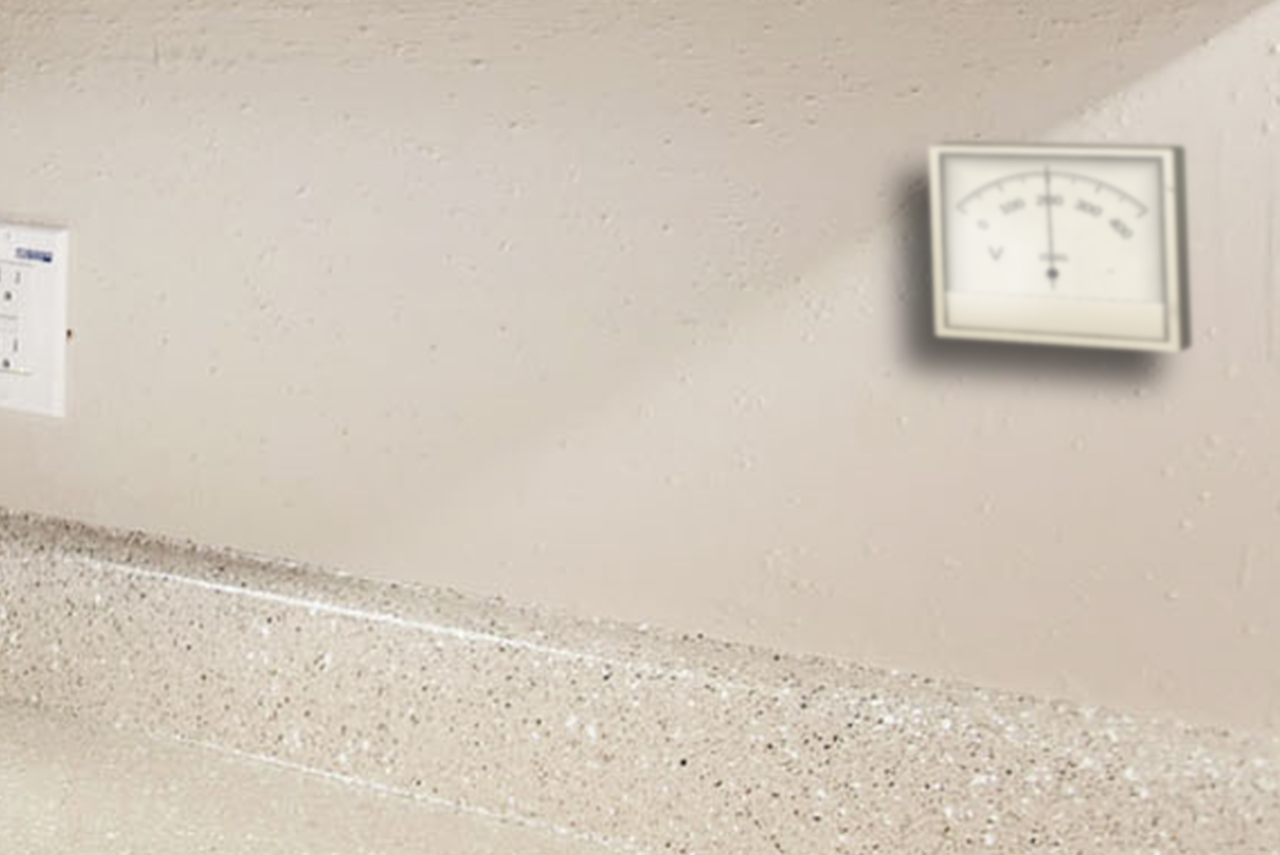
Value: 200 V
